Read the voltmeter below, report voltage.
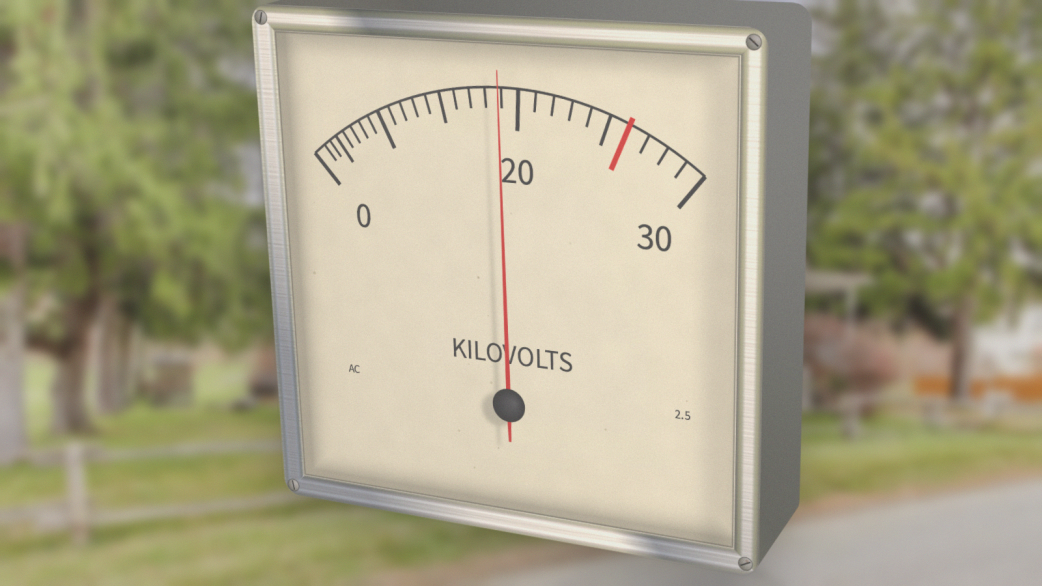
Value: 19 kV
